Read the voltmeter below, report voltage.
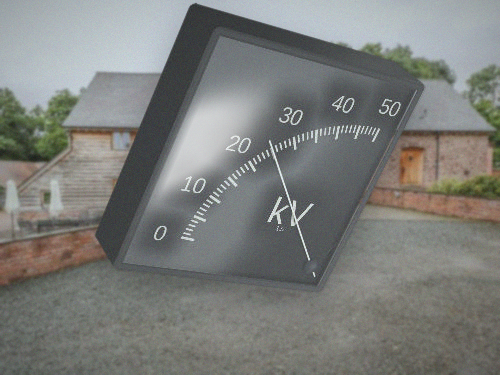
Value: 25 kV
